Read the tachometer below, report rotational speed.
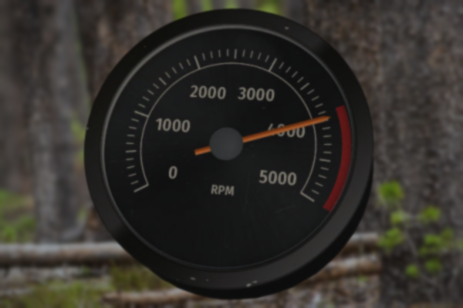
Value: 4000 rpm
